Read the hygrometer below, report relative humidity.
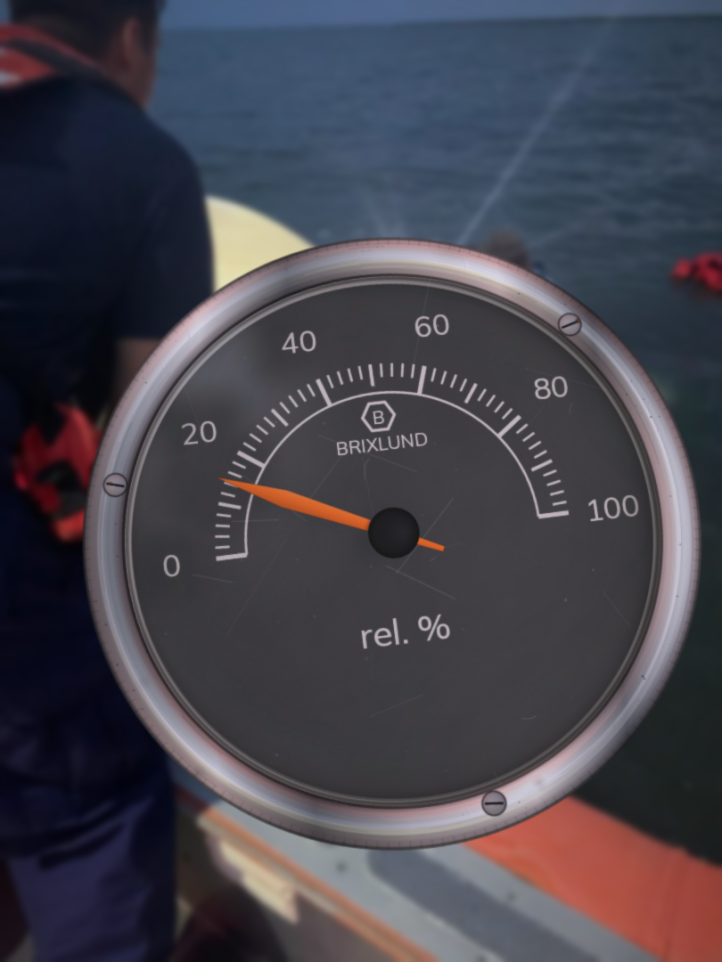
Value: 14 %
